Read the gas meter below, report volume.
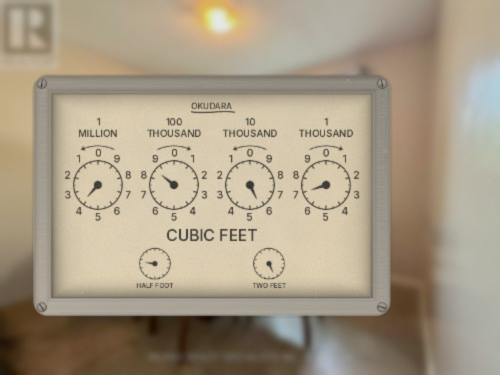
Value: 385700 ft³
